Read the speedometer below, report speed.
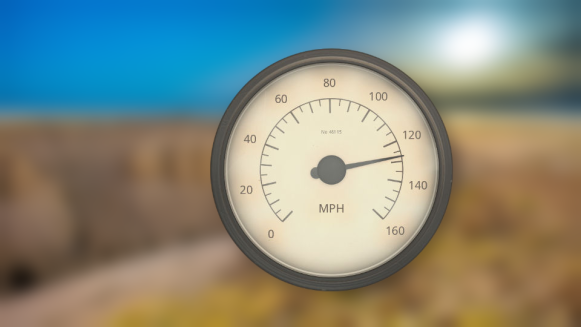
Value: 127.5 mph
